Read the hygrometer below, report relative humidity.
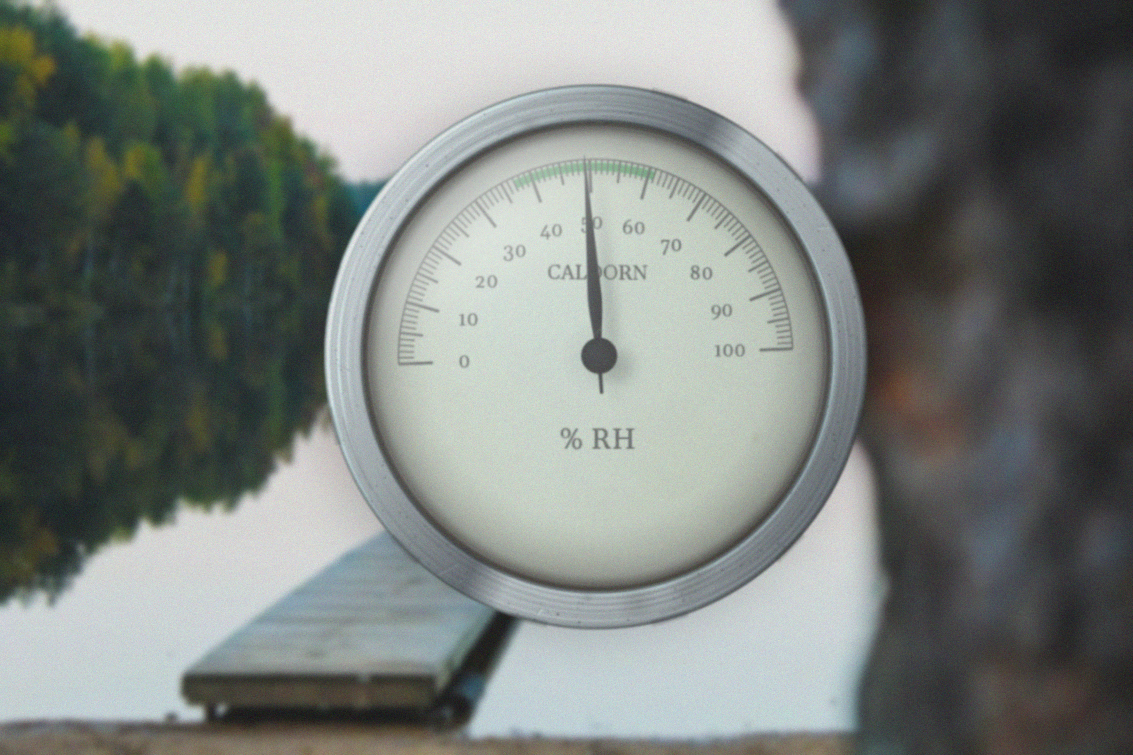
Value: 49 %
